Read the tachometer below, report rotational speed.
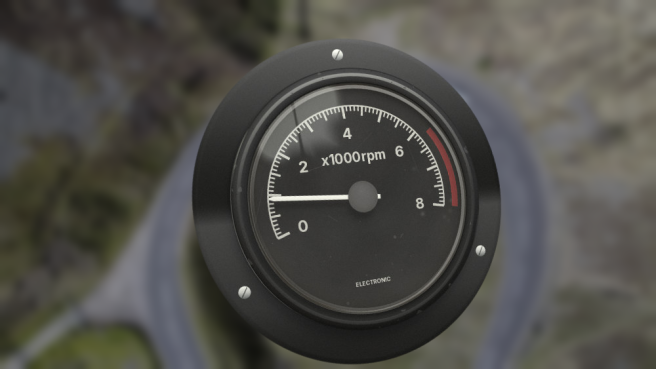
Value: 900 rpm
